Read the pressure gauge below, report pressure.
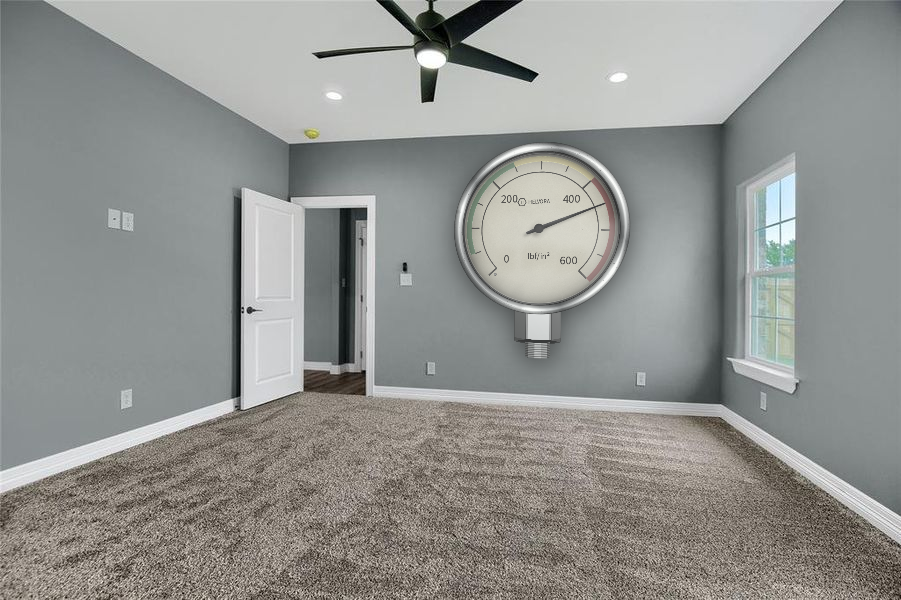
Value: 450 psi
